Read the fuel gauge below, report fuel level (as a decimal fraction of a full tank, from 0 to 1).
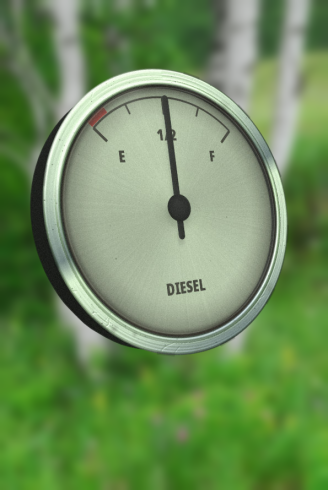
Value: 0.5
